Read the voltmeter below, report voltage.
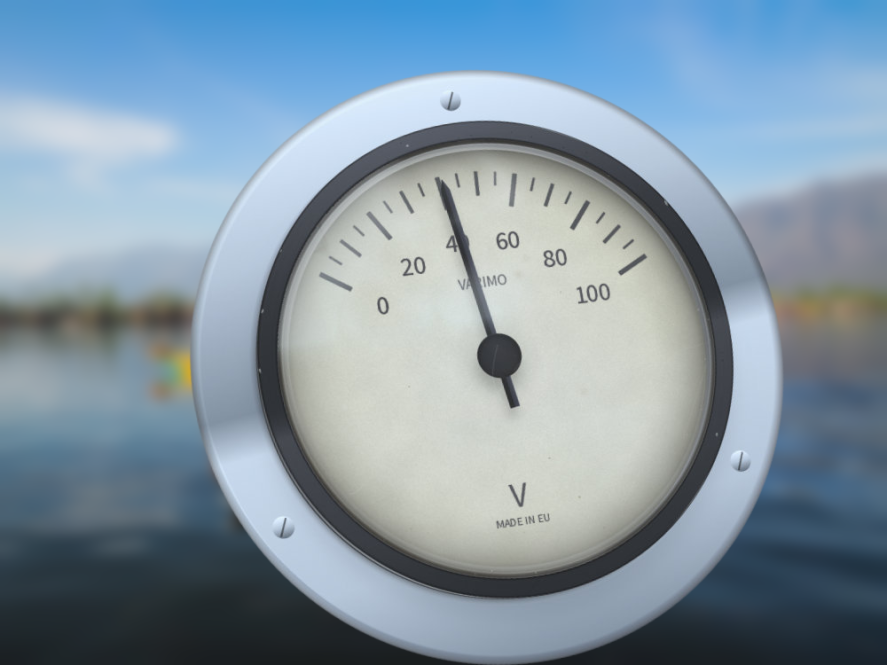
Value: 40 V
